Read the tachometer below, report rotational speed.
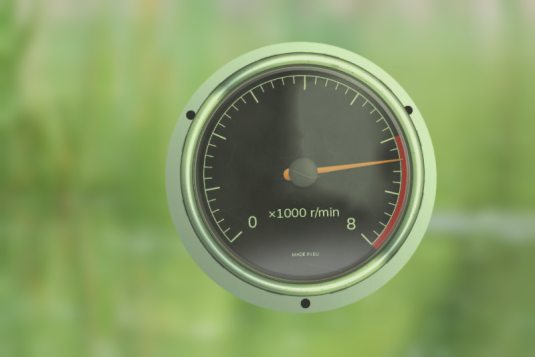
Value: 6400 rpm
